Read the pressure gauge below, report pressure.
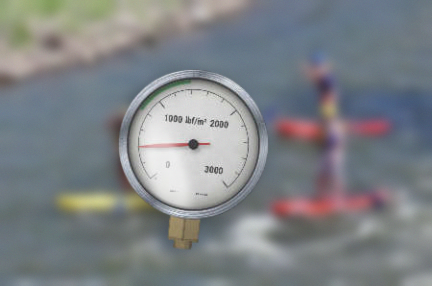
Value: 400 psi
